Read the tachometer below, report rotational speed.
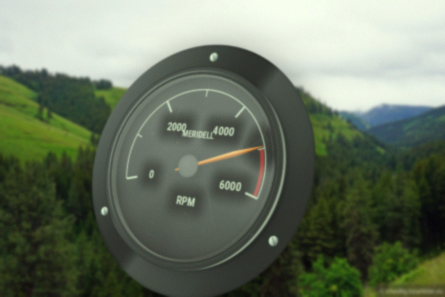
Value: 5000 rpm
